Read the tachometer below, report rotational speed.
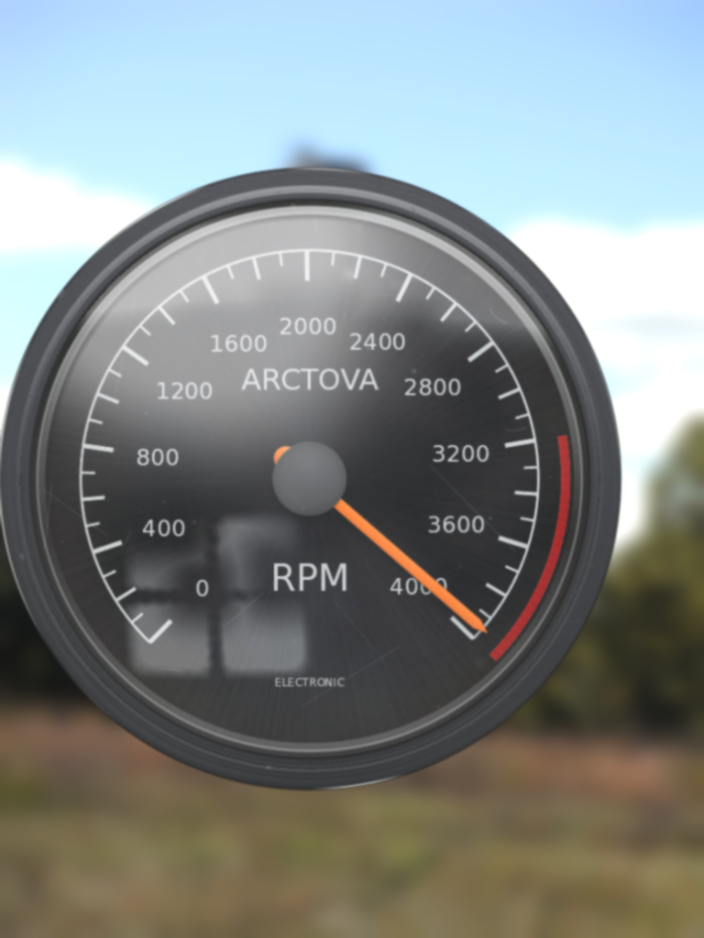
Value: 3950 rpm
